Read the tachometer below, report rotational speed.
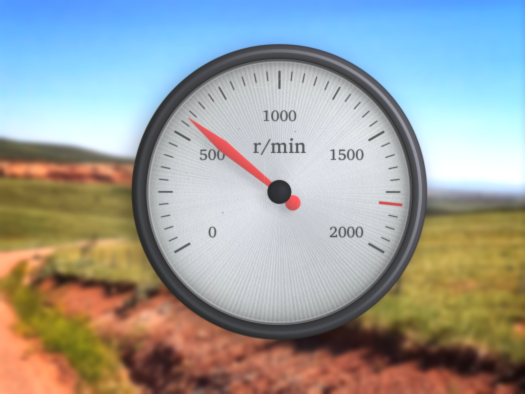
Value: 575 rpm
